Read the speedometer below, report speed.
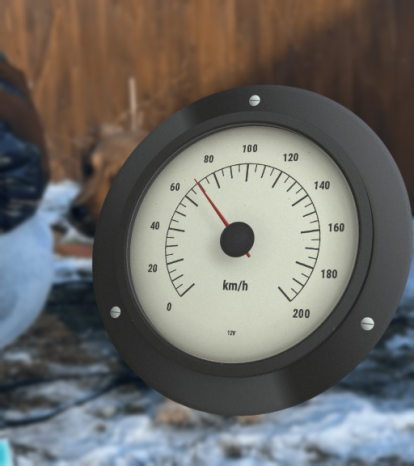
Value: 70 km/h
